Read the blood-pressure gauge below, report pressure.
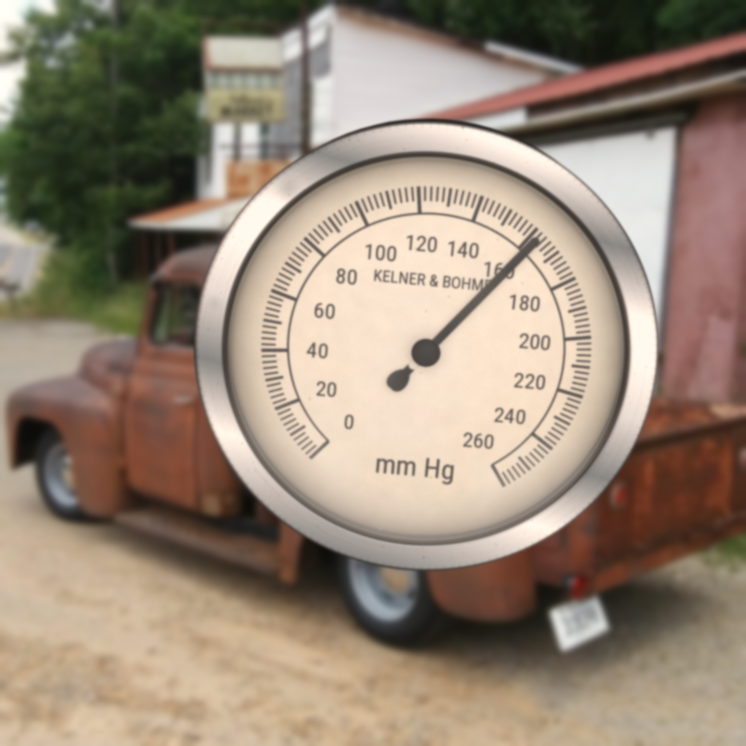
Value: 162 mmHg
